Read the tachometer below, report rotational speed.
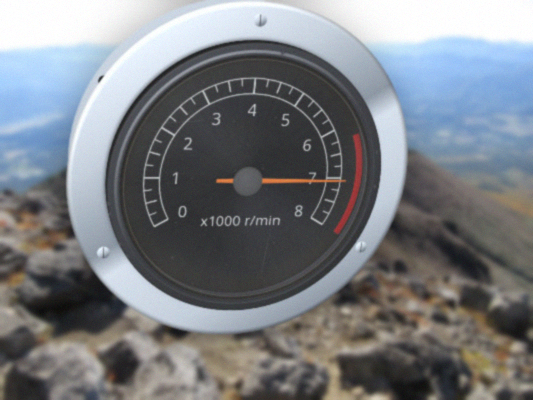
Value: 7000 rpm
